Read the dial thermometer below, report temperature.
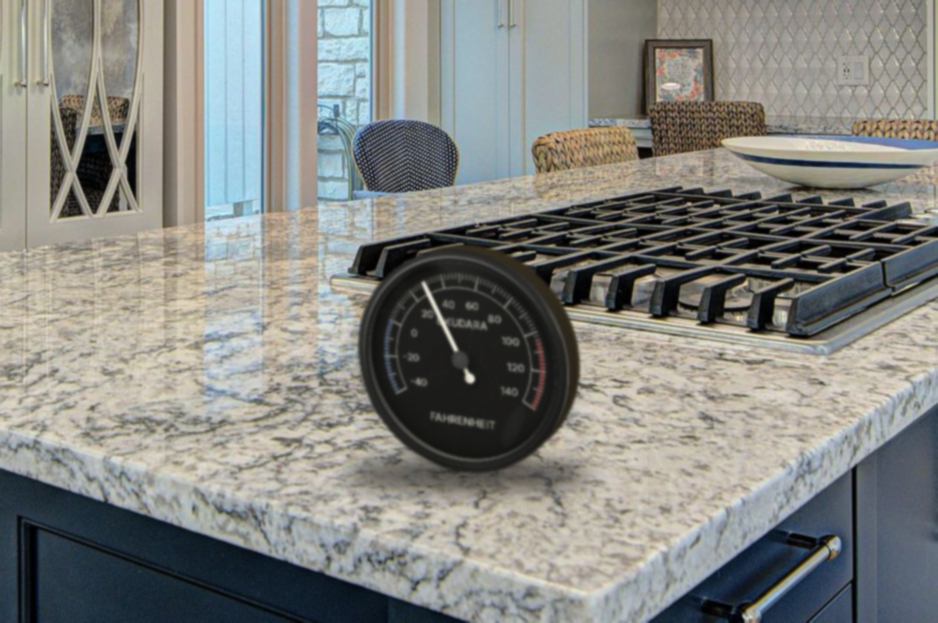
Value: 30 °F
